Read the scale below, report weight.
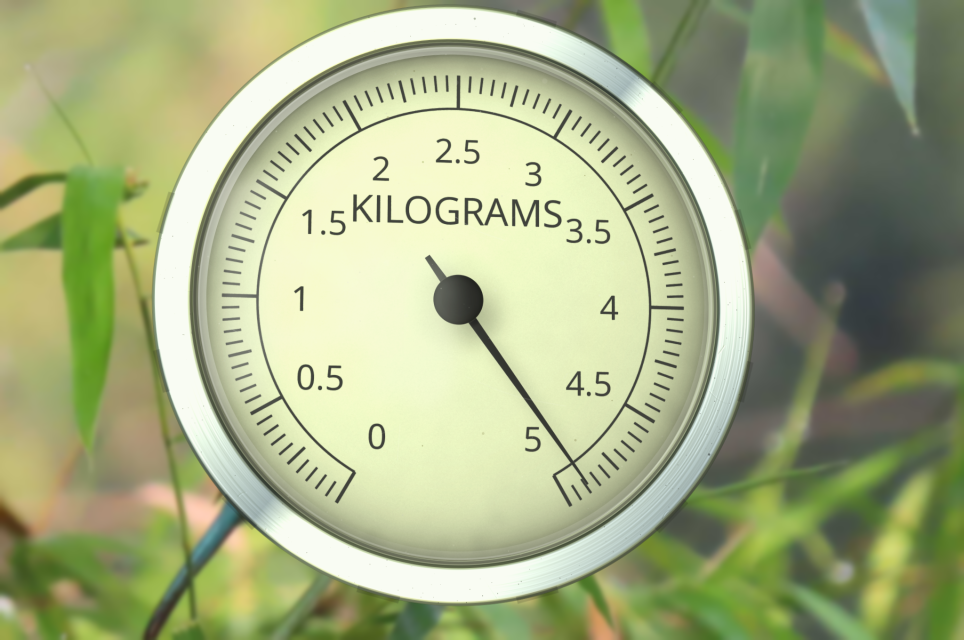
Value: 4.9 kg
